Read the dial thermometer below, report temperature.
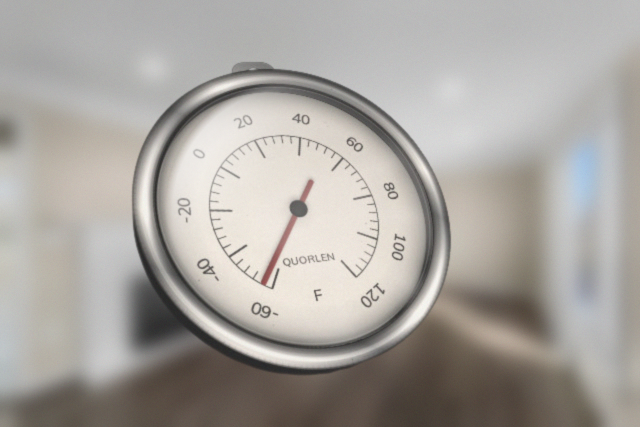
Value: -56 °F
